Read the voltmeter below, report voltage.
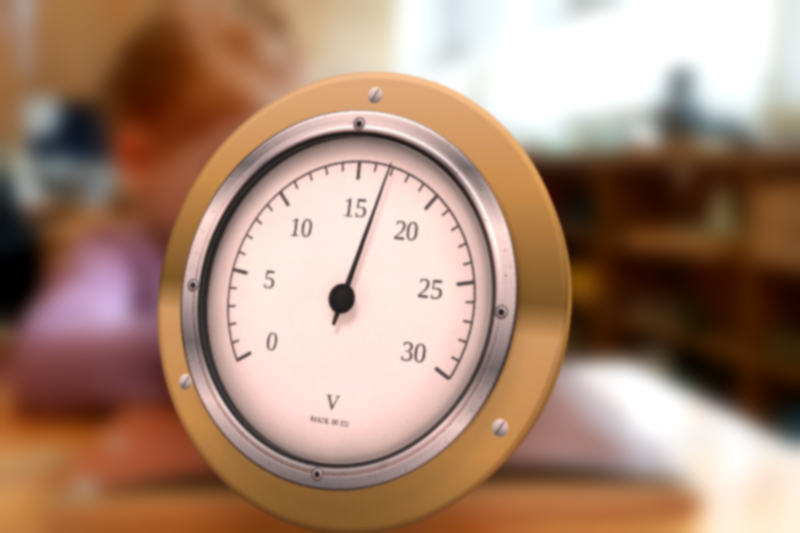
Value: 17 V
